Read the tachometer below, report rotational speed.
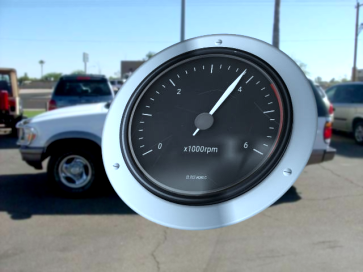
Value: 3800 rpm
